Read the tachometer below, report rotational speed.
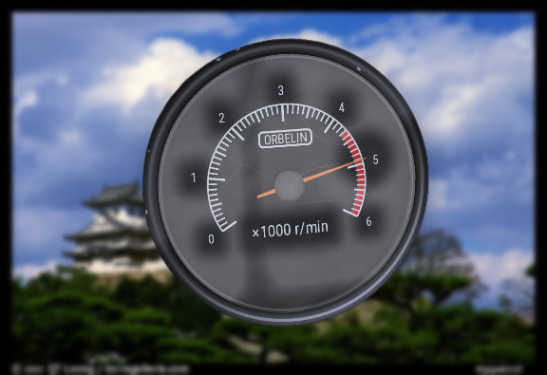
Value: 4900 rpm
